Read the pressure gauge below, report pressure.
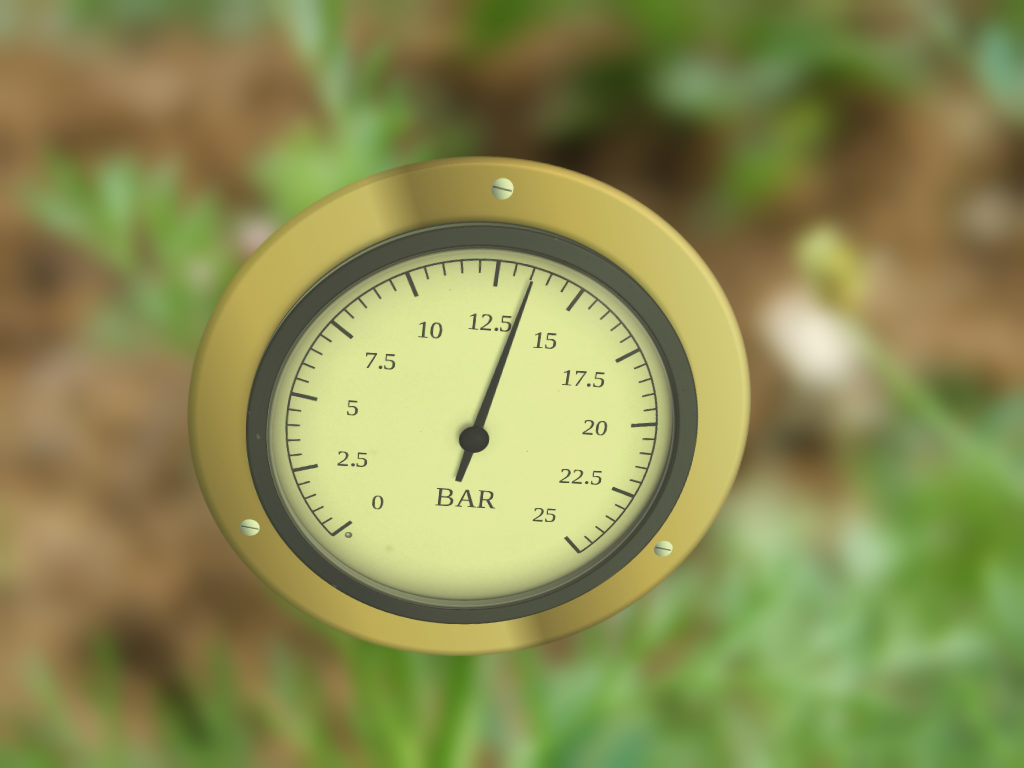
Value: 13.5 bar
